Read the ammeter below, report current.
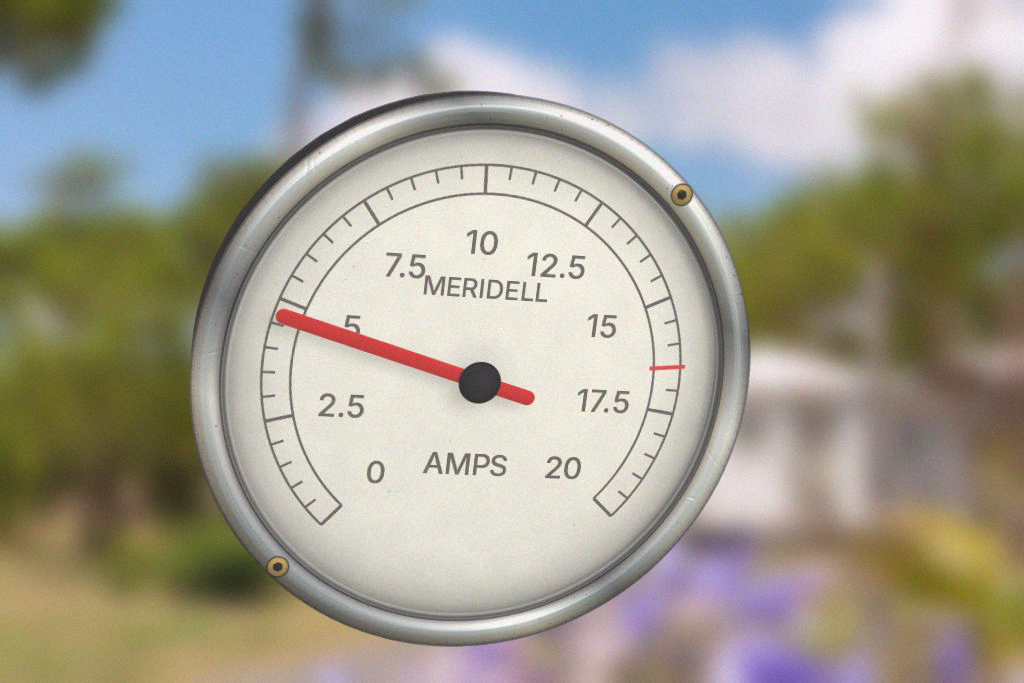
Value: 4.75 A
